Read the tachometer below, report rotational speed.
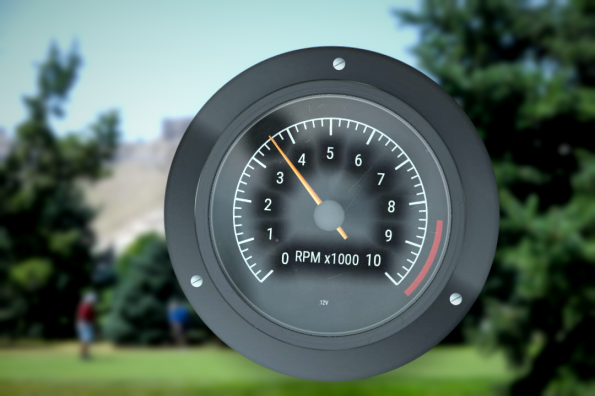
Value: 3600 rpm
